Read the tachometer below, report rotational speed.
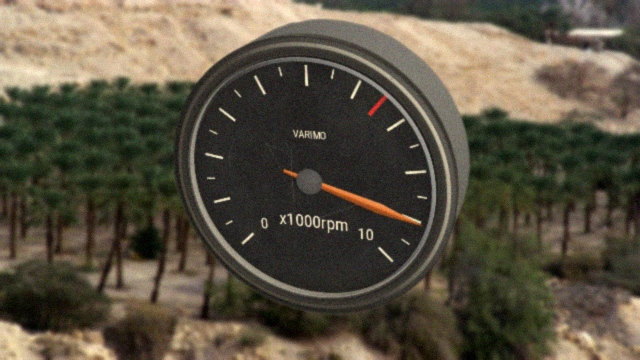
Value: 9000 rpm
